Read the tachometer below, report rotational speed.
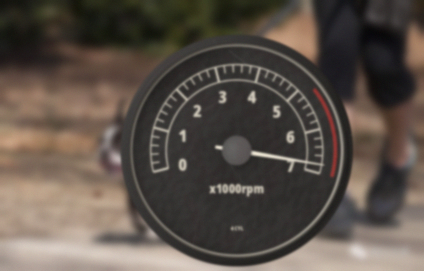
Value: 6800 rpm
